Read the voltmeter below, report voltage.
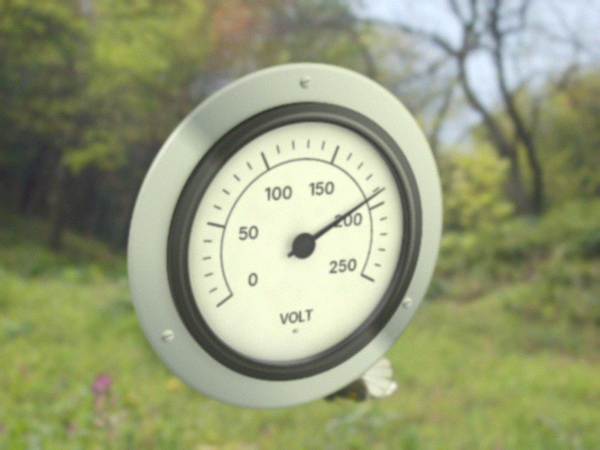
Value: 190 V
